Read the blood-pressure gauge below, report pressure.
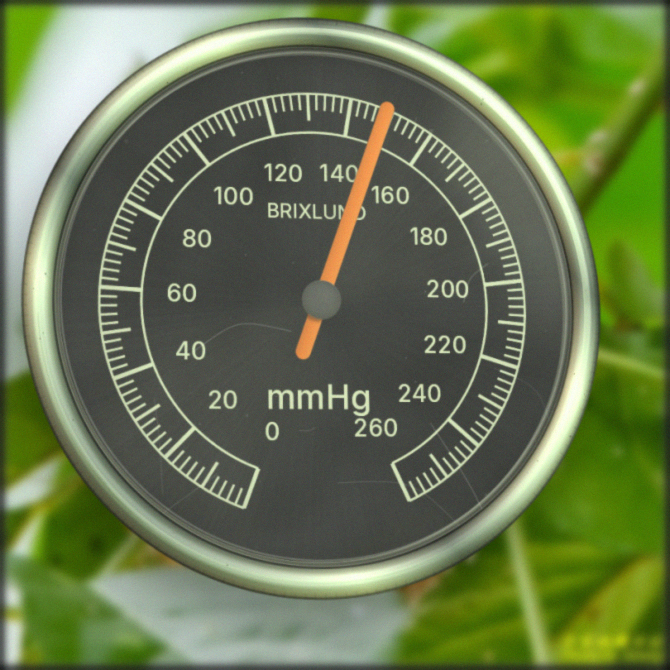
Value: 148 mmHg
